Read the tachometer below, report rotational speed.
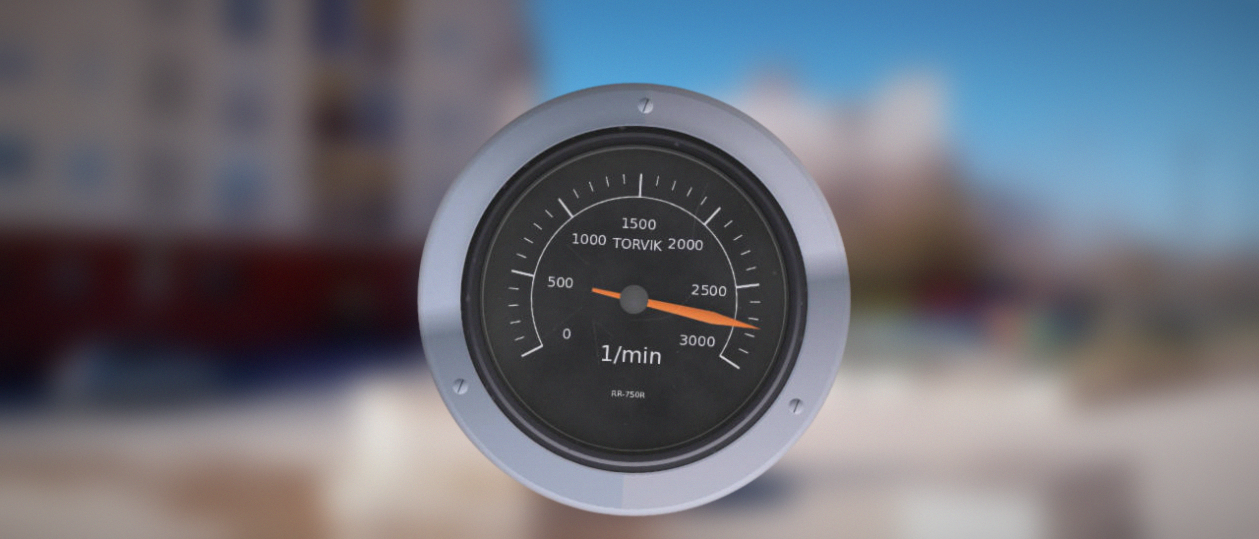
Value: 2750 rpm
